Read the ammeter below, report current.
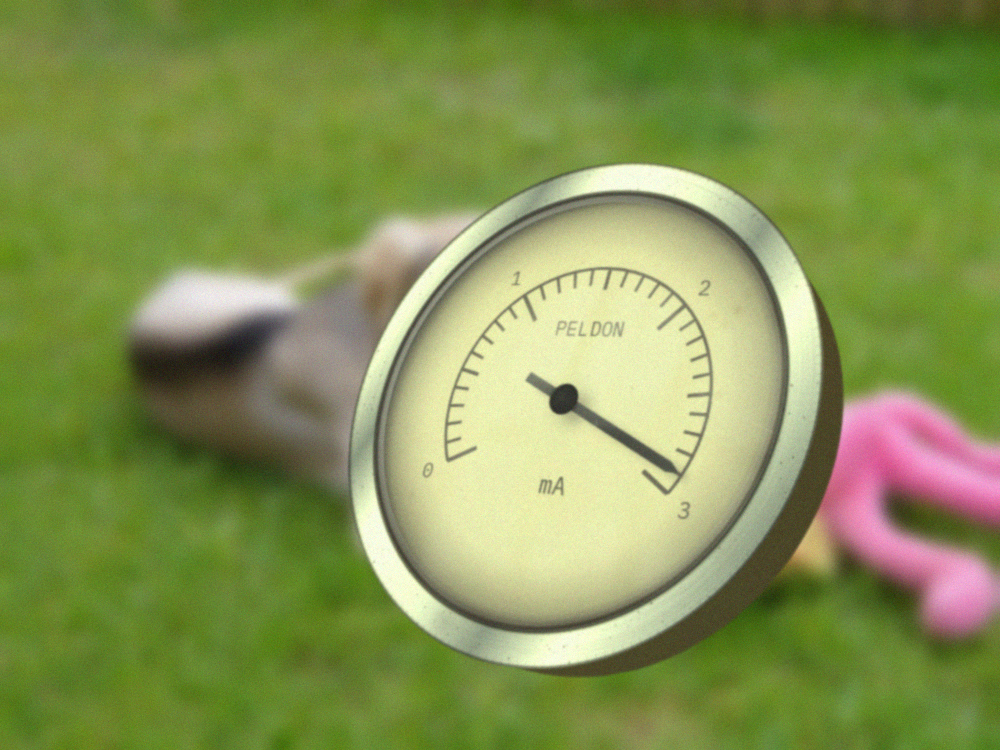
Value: 2.9 mA
